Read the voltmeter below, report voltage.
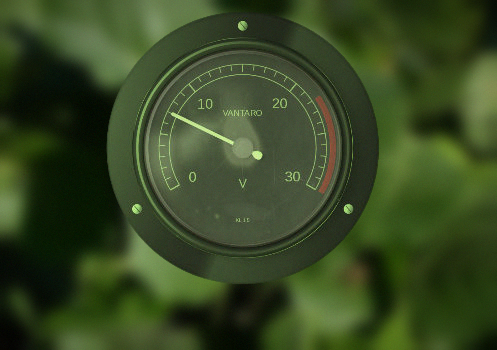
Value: 7 V
